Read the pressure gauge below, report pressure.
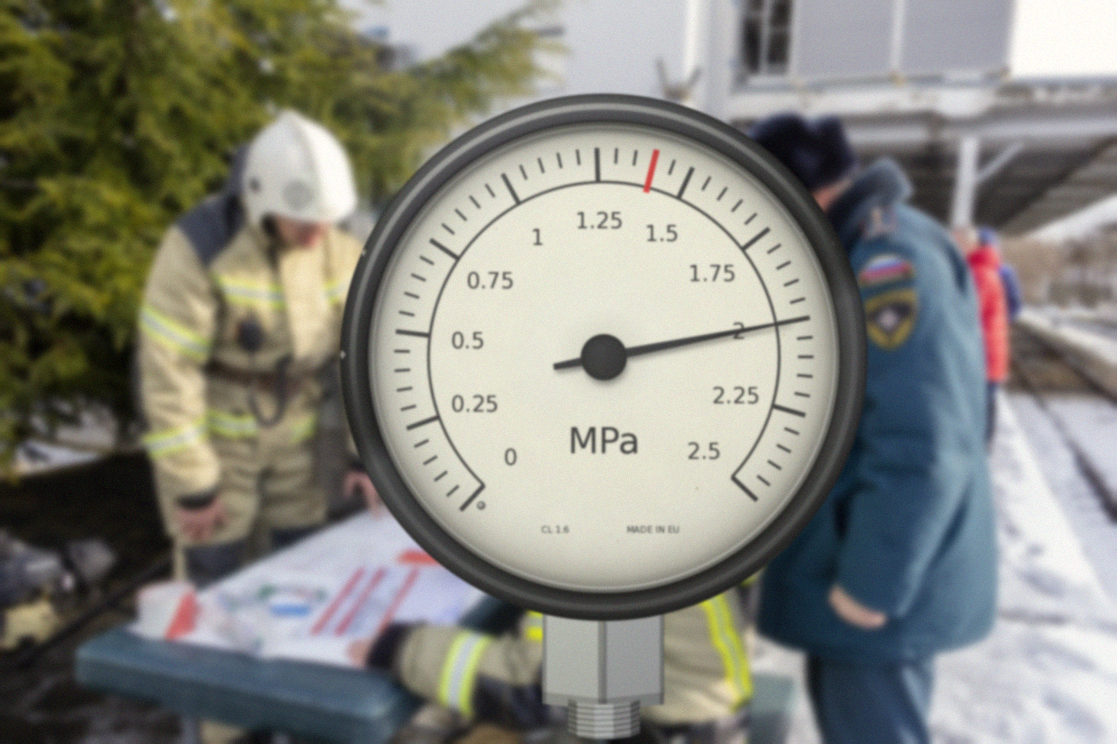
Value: 2 MPa
